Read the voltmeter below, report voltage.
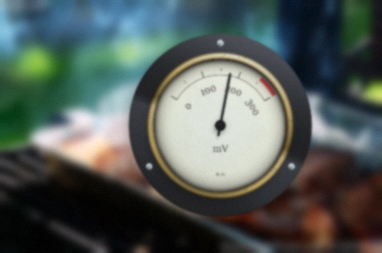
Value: 175 mV
